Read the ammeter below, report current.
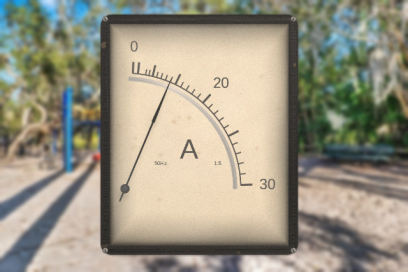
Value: 14 A
